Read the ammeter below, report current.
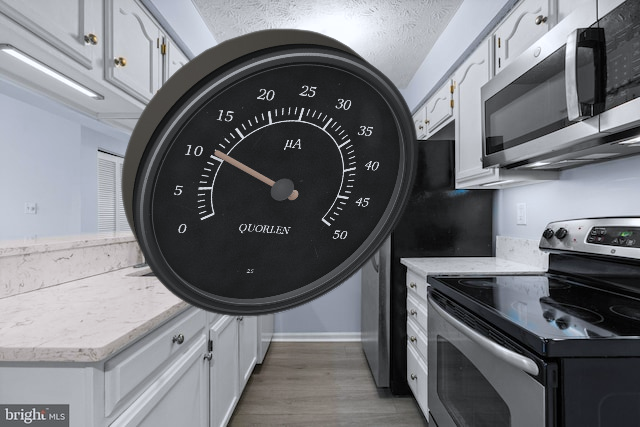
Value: 11 µA
